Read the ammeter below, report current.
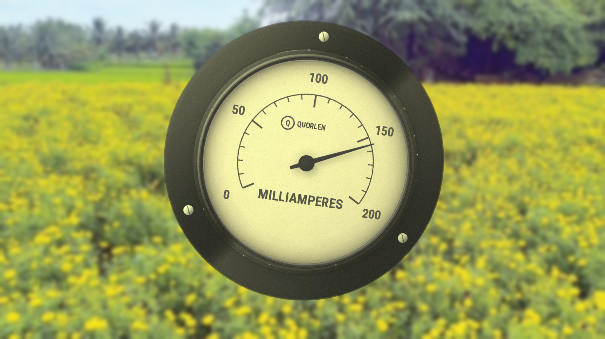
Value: 155 mA
